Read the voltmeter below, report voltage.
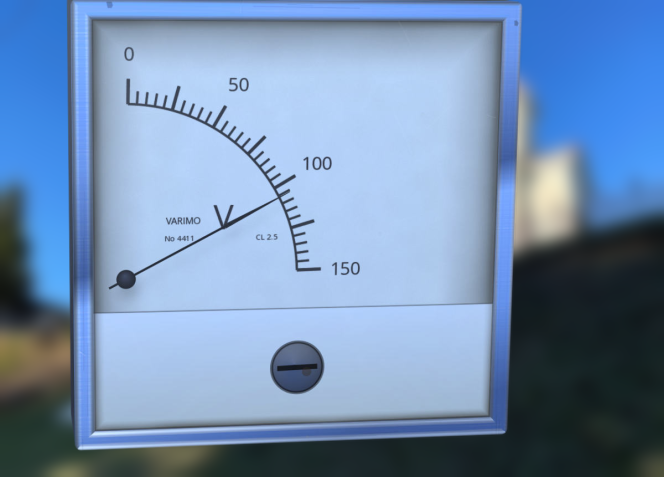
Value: 105 V
